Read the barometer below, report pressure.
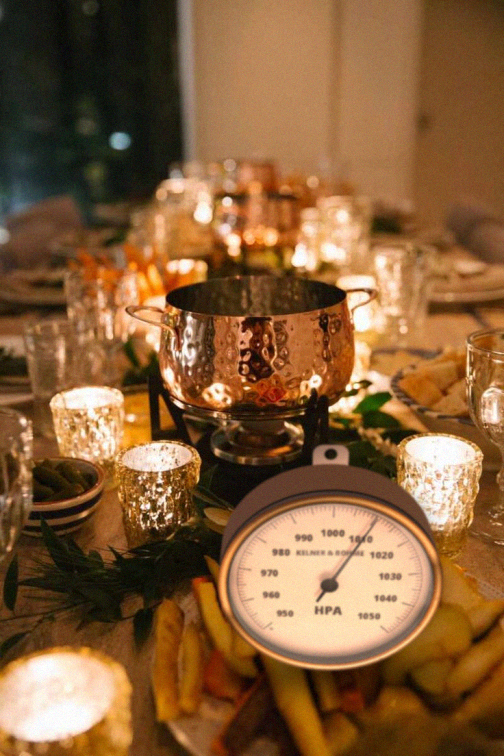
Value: 1010 hPa
